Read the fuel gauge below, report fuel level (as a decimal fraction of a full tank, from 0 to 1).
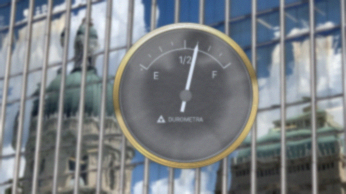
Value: 0.625
